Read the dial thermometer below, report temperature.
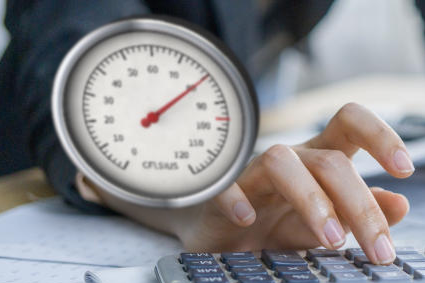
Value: 80 °C
